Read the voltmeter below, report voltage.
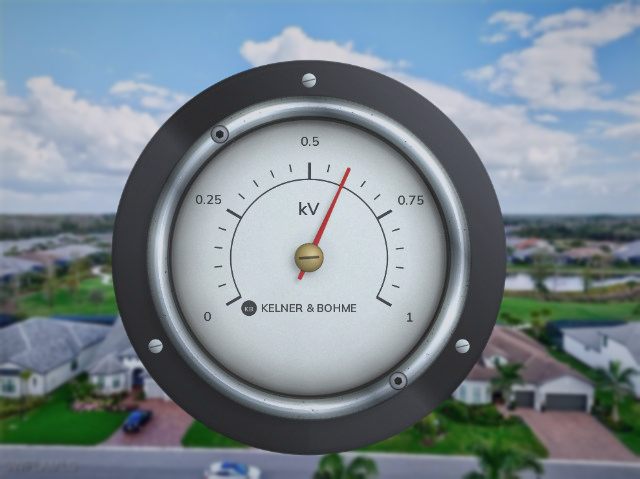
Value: 0.6 kV
